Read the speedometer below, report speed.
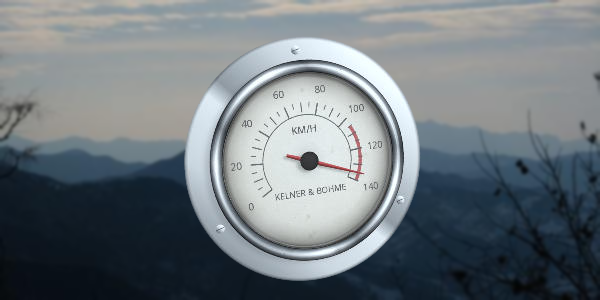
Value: 135 km/h
